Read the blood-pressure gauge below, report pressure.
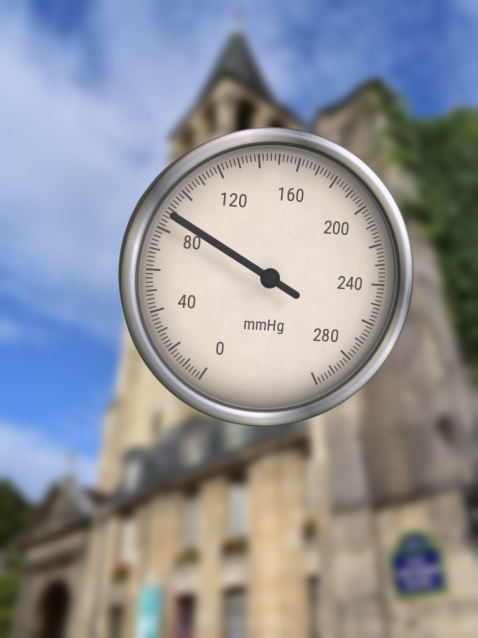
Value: 88 mmHg
